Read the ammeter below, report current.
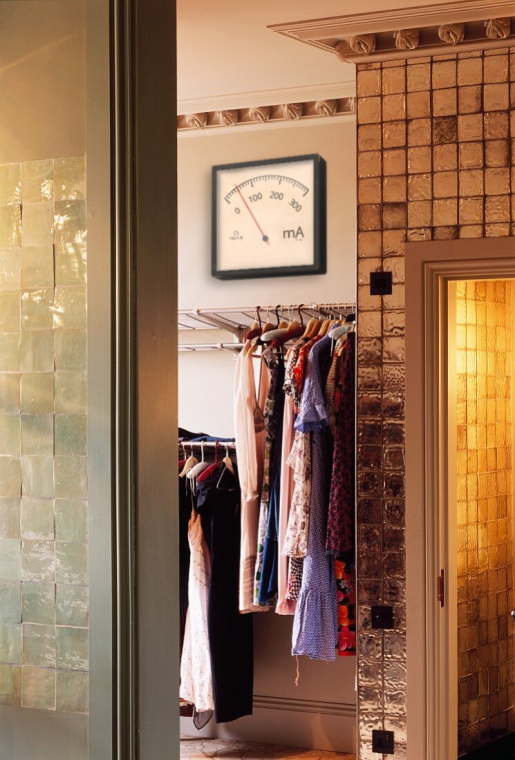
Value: 50 mA
